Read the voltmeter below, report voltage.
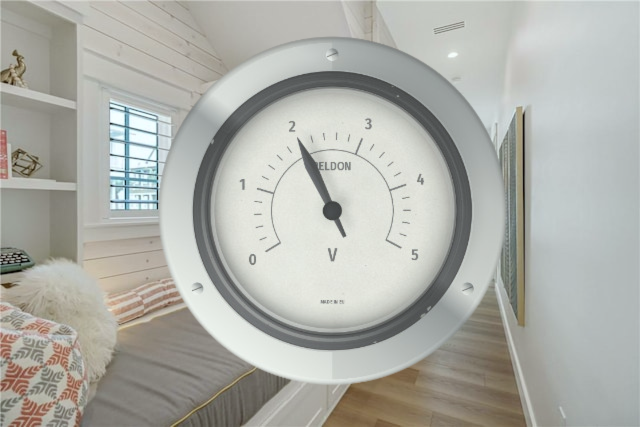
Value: 2 V
